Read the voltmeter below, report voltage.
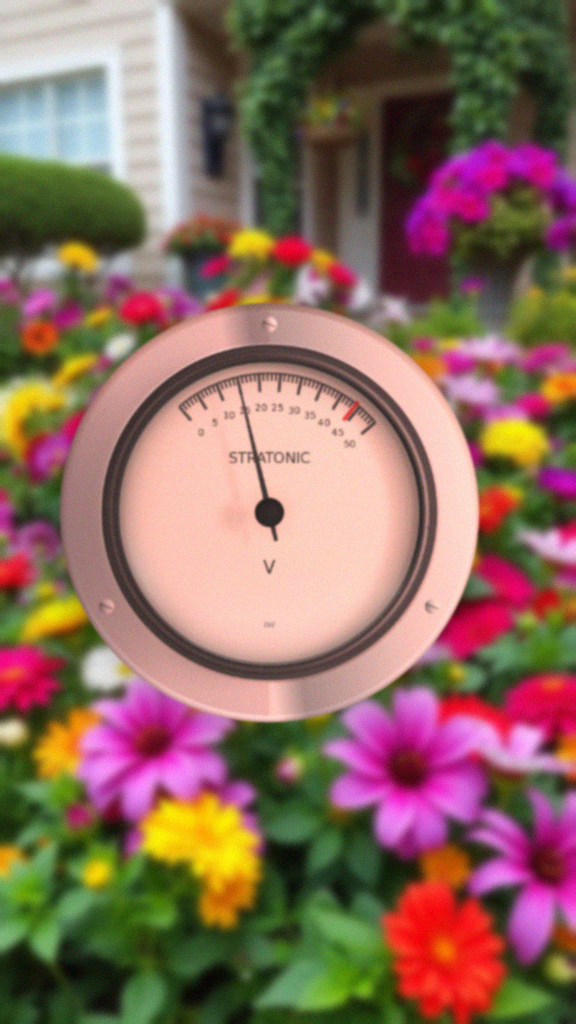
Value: 15 V
